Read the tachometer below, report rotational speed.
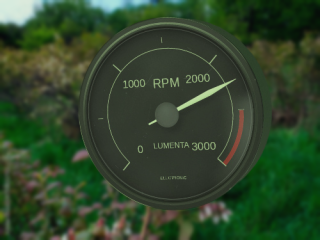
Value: 2250 rpm
